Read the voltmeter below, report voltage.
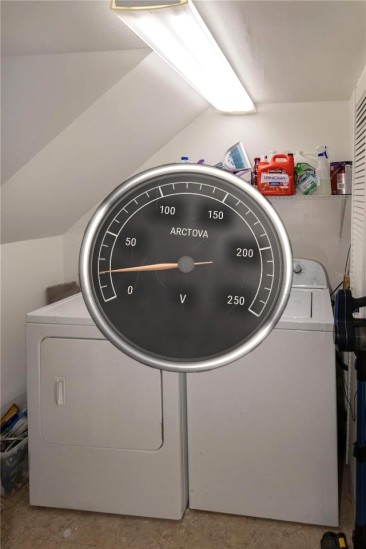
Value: 20 V
